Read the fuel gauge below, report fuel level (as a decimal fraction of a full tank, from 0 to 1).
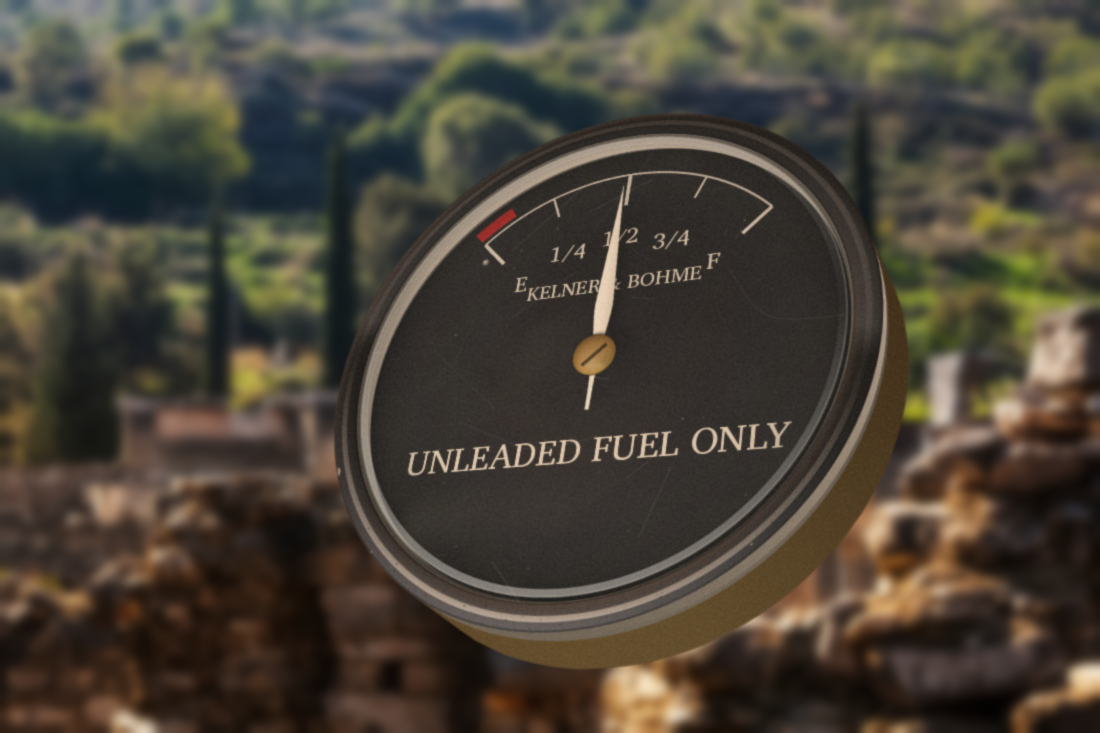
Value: 0.5
